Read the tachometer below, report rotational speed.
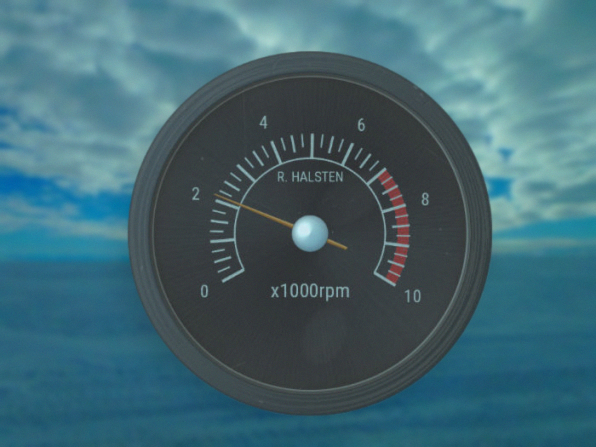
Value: 2125 rpm
